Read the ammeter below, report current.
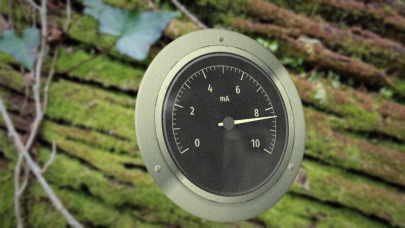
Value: 8.4 mA
